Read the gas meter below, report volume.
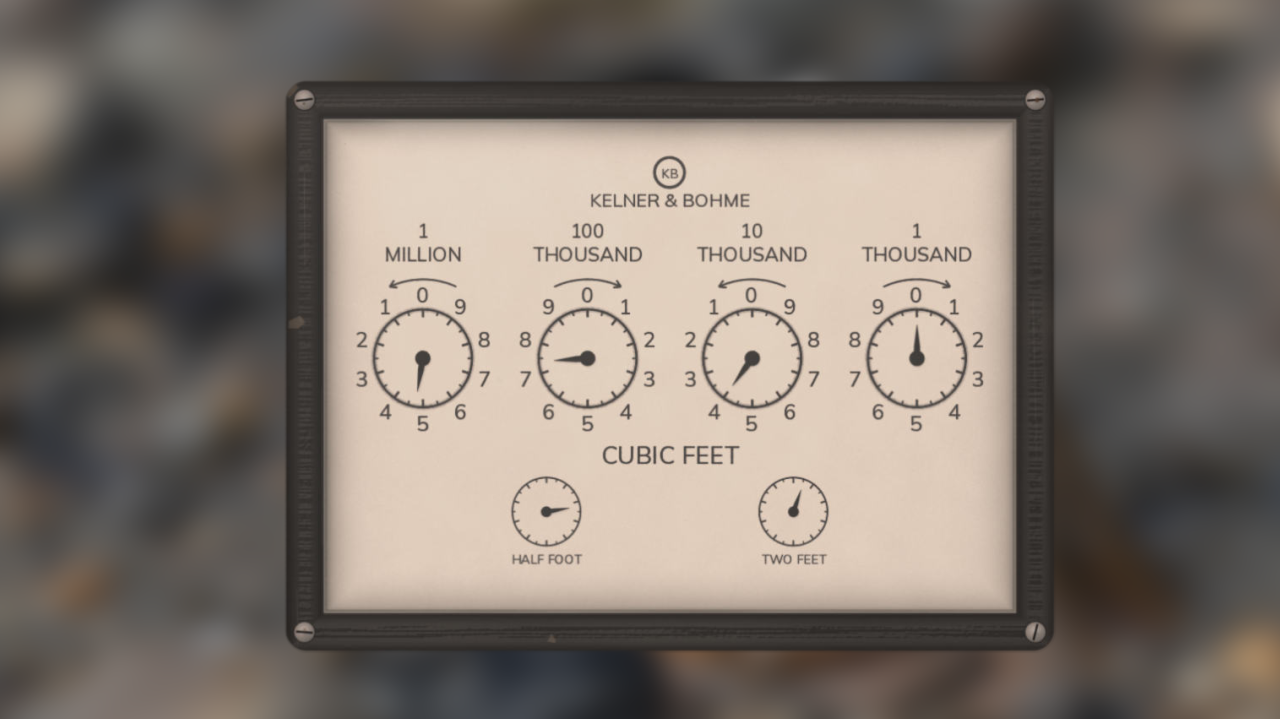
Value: 474000 ft³
